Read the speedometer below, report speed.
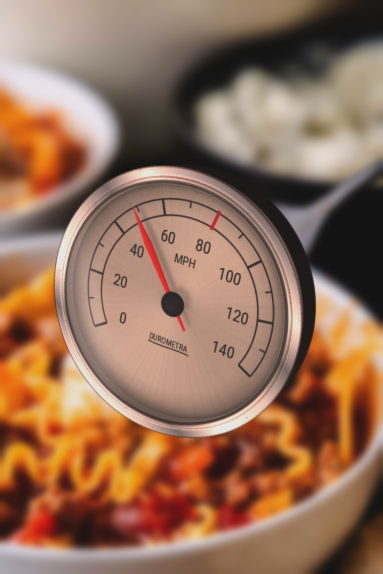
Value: 50 mph
